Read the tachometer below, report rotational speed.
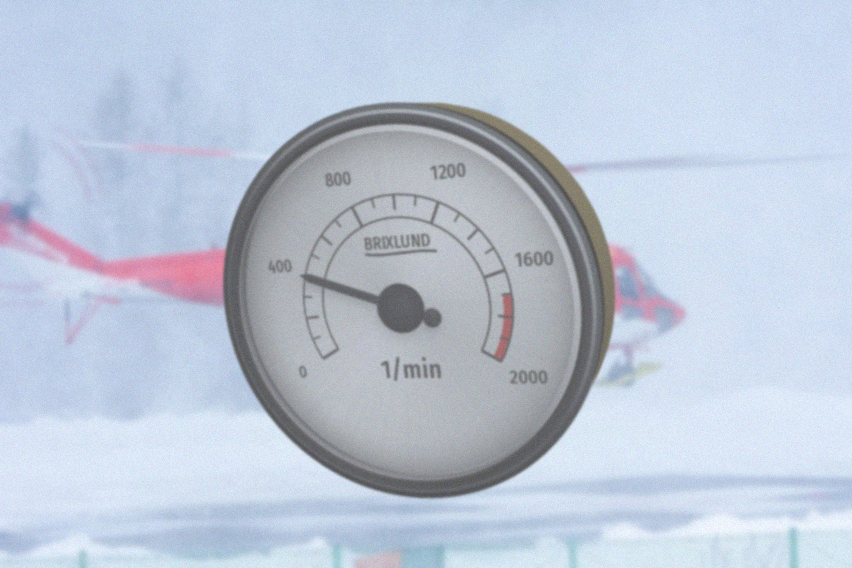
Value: 400 rpm
